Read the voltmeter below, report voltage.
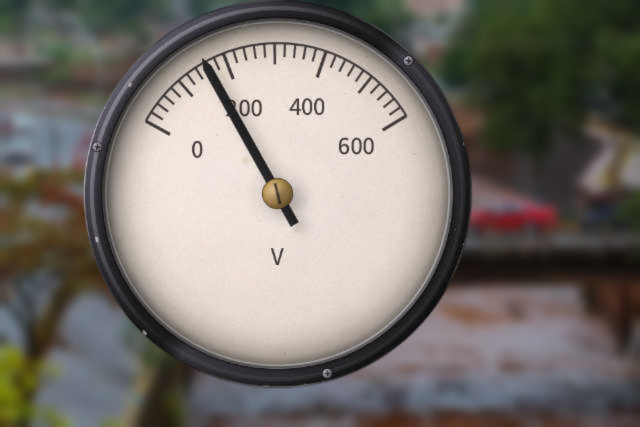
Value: 160 V
